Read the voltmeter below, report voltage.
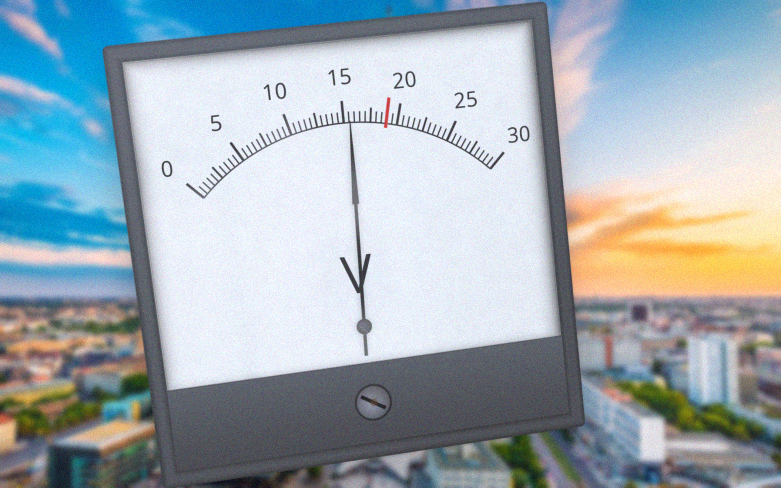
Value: 15.5 V
